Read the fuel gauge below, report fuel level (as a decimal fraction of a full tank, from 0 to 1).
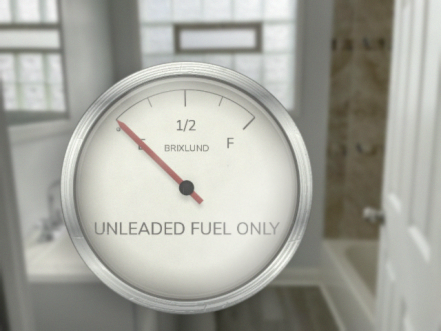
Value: 0
